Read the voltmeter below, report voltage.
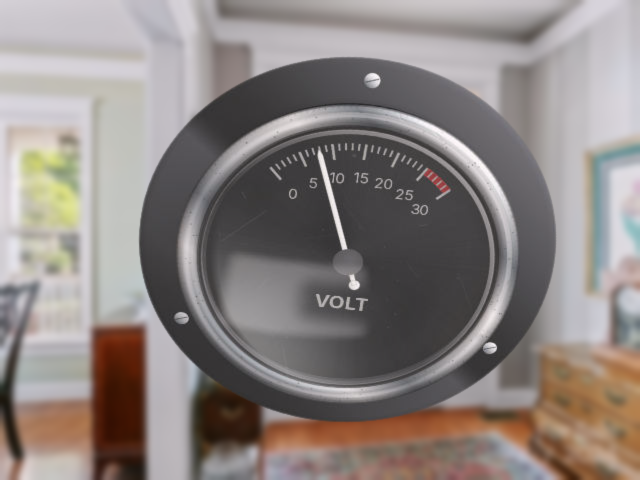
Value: 8 V
